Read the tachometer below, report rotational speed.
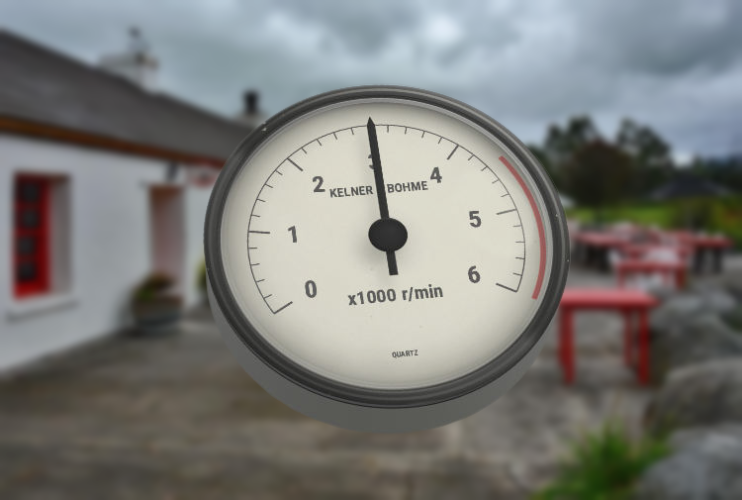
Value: 3000 rpm
